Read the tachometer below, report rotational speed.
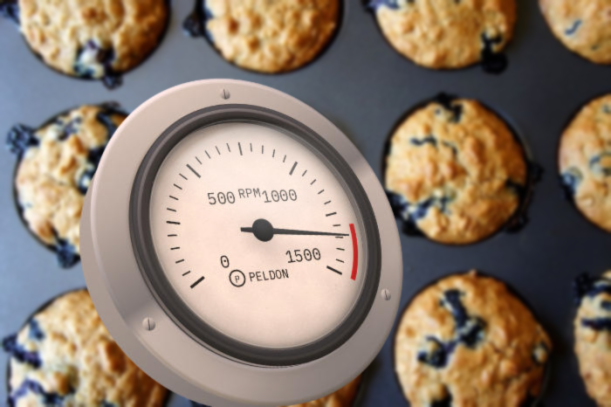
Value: 1350 rpm
